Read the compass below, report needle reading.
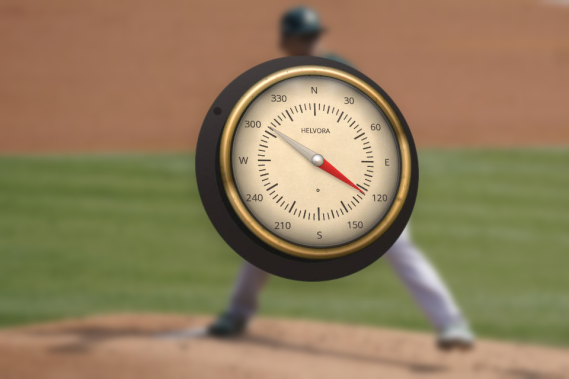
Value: 125 °
